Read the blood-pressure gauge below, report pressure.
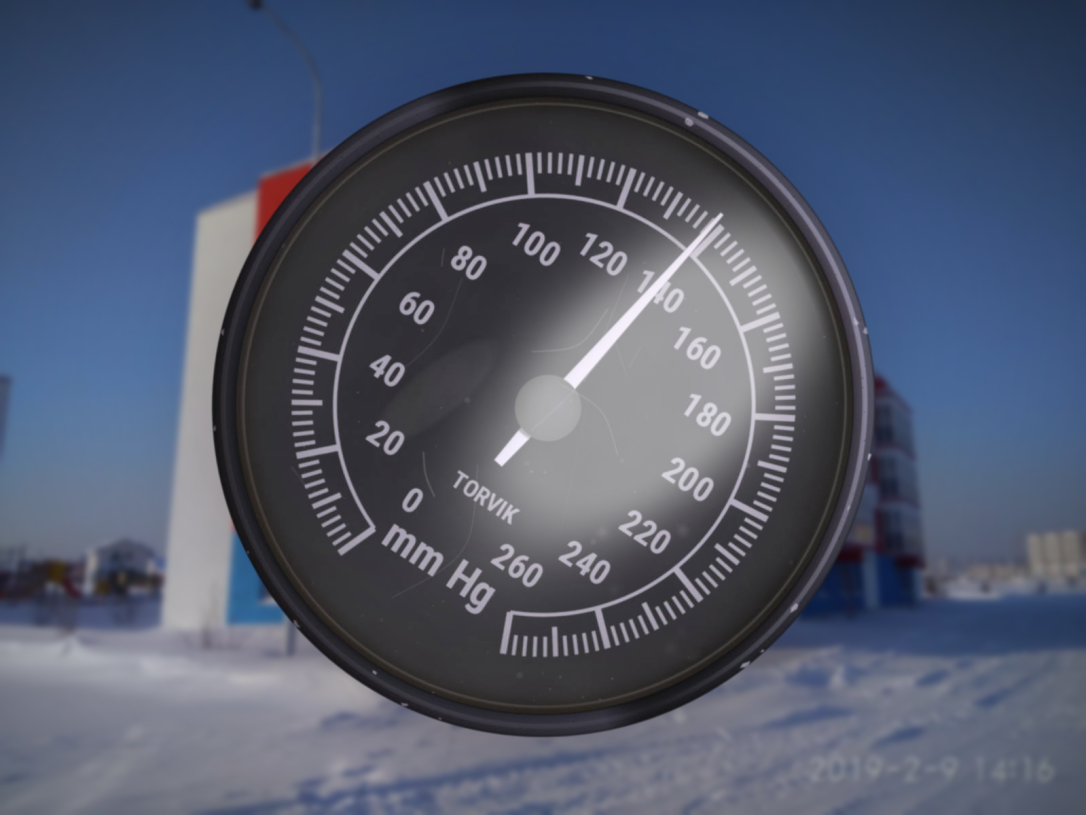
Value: 138 mmHg
